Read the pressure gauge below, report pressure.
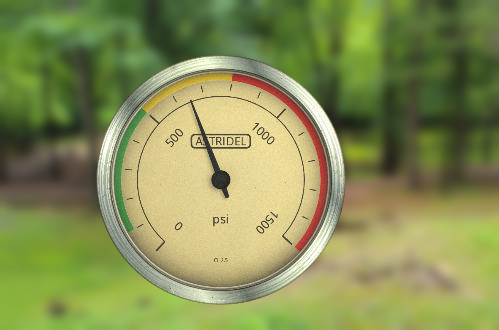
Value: 650 psi
